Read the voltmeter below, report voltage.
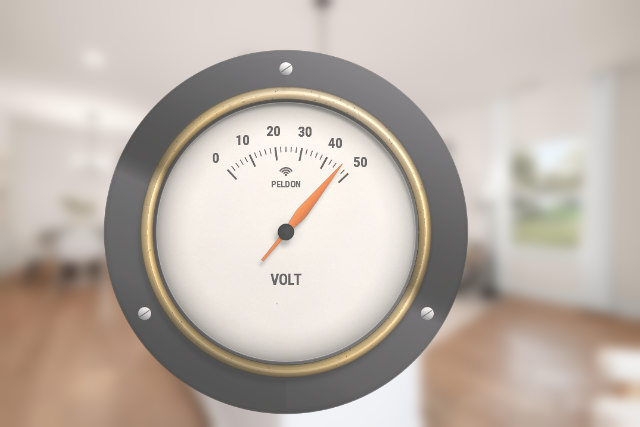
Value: 46 V
